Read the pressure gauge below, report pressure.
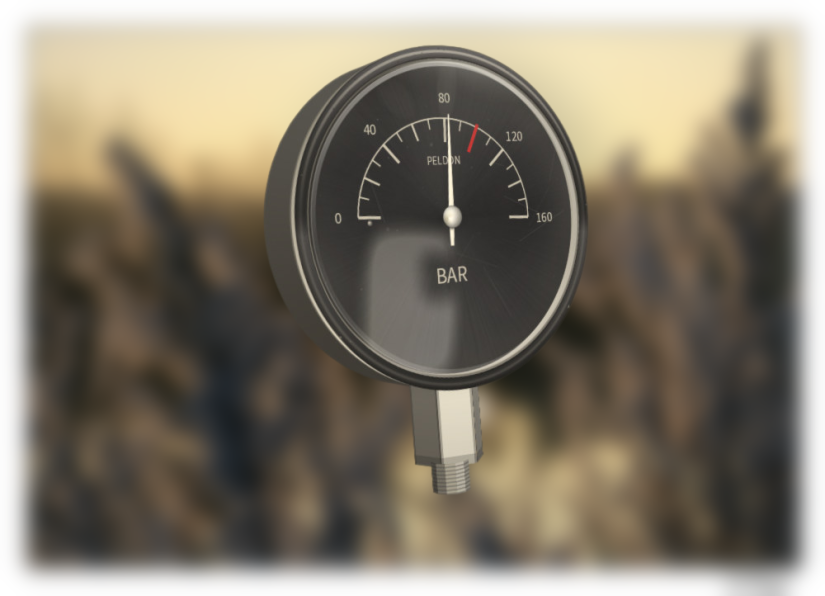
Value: 80 bar
